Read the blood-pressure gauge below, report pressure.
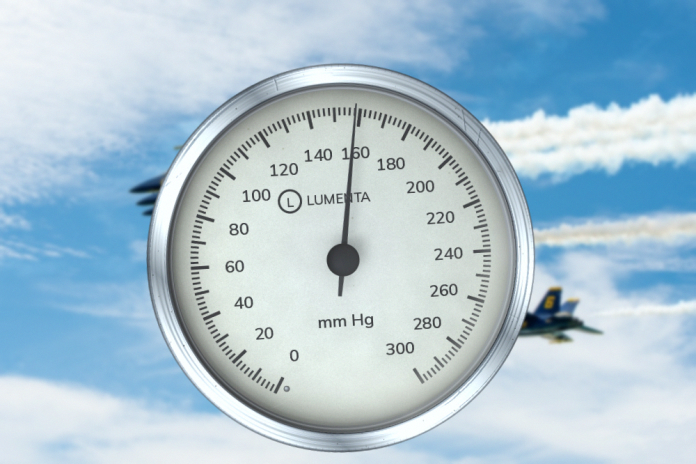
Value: 158 mmHg
